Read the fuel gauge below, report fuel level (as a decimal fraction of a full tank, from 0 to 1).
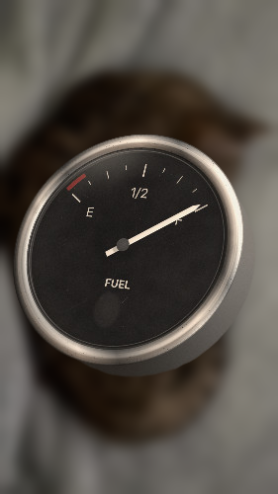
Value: 1
